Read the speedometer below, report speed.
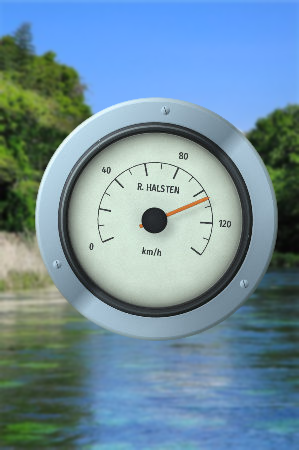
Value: 105 km/h
